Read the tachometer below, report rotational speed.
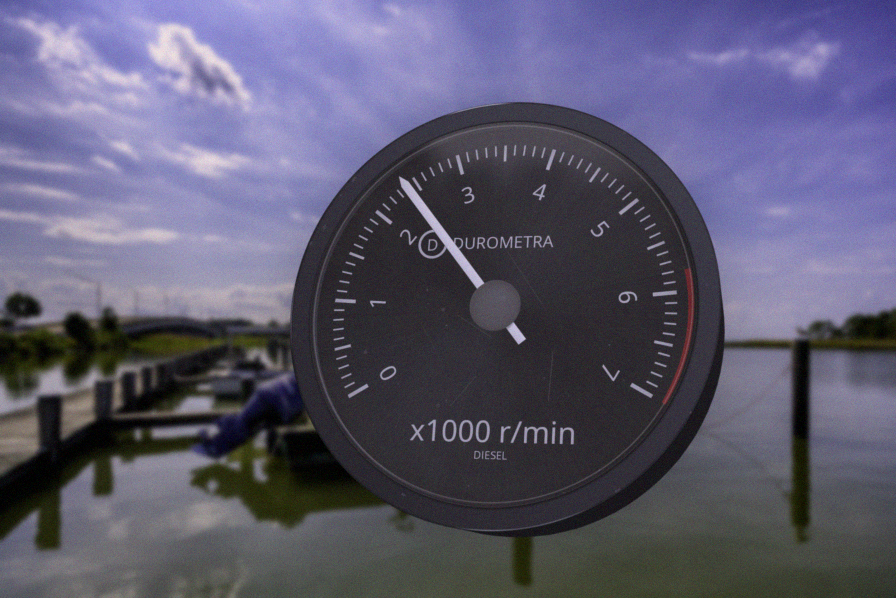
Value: 2400 rpm
